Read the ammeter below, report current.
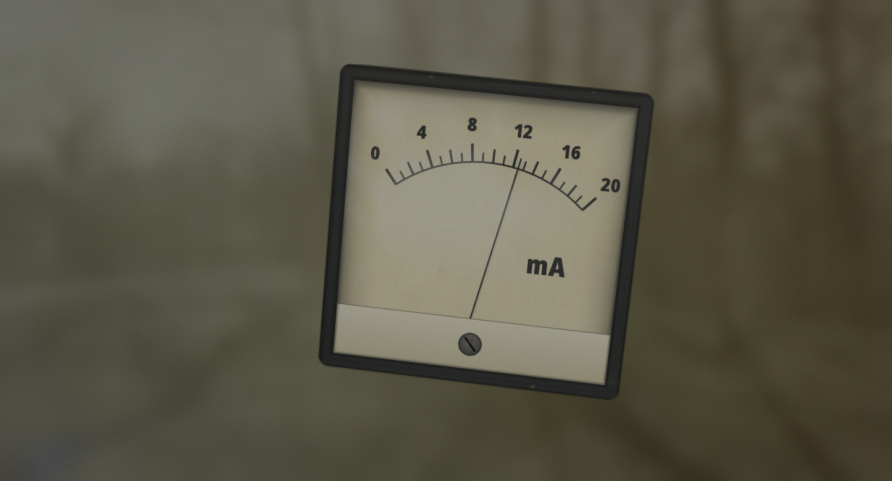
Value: 12.5 mA
